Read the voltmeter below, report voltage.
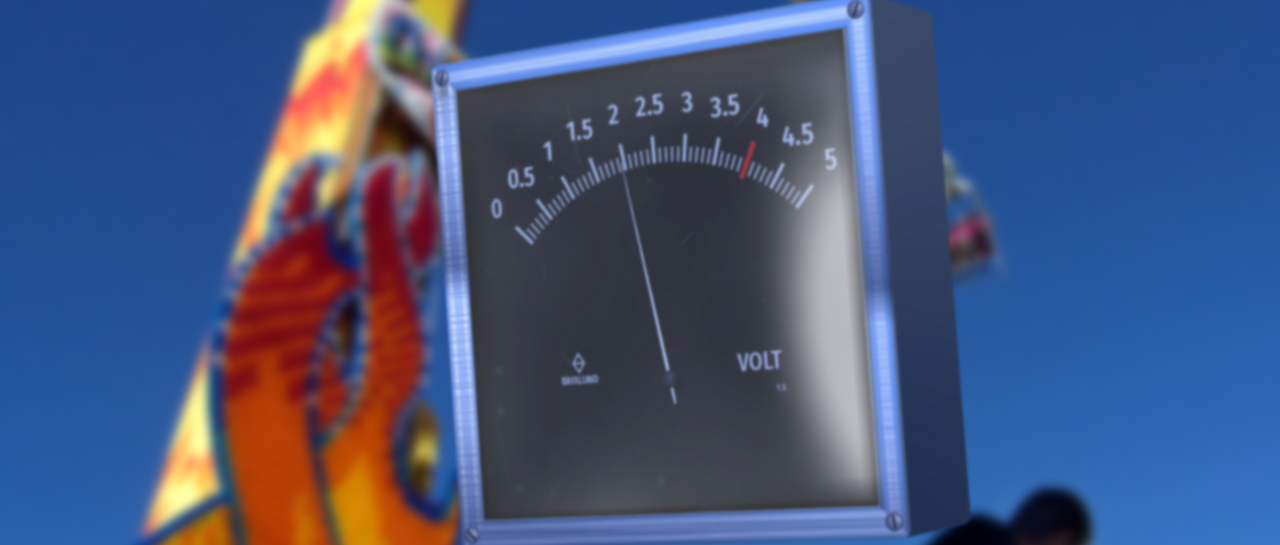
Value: 2 V
